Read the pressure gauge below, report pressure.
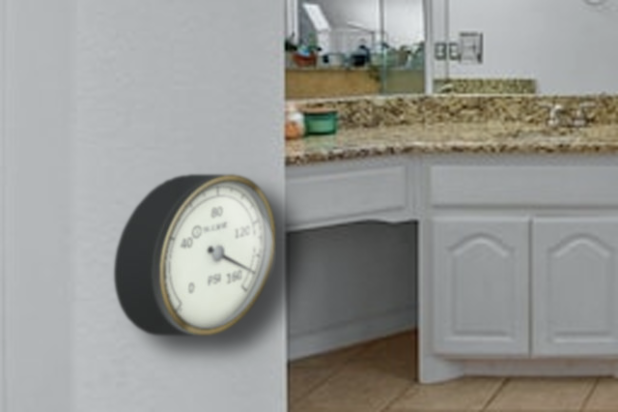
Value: 150 psi
